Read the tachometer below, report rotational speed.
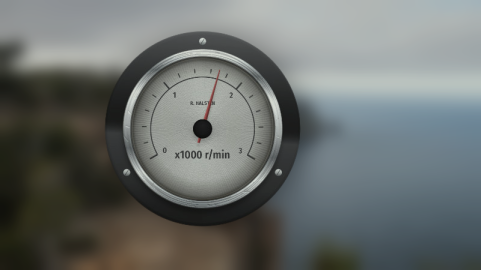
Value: 1700 rpm
